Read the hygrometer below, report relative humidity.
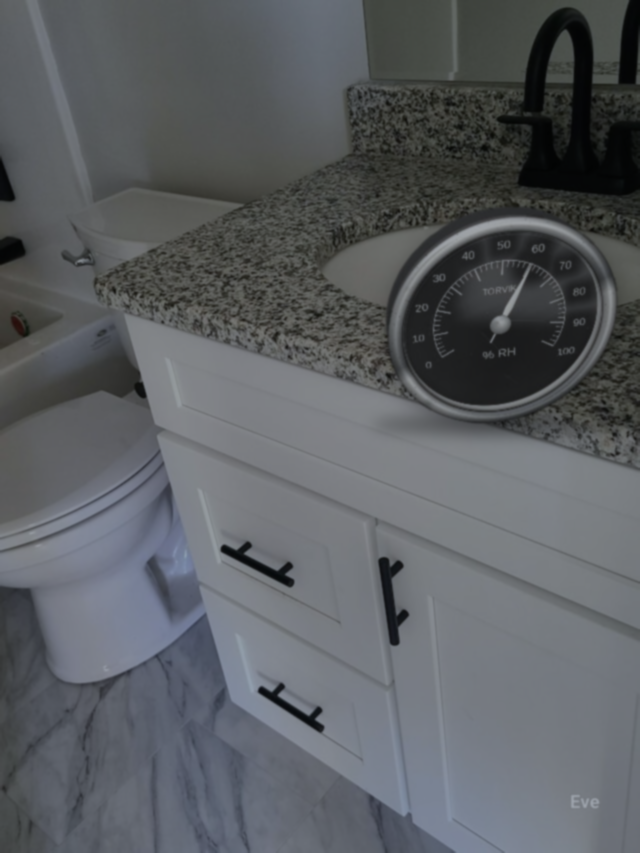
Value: 60 %
